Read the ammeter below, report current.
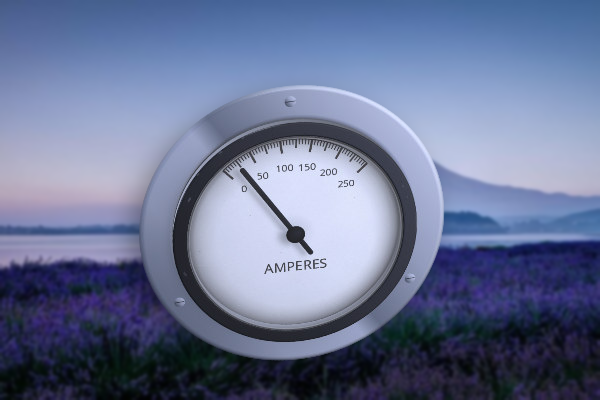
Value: 25 A
